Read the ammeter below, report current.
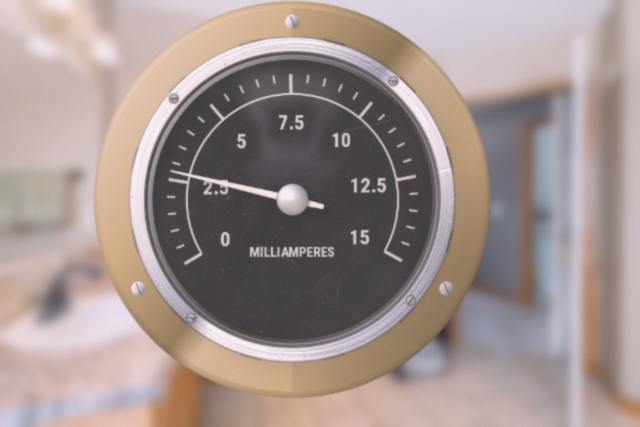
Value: 2.75 mA
